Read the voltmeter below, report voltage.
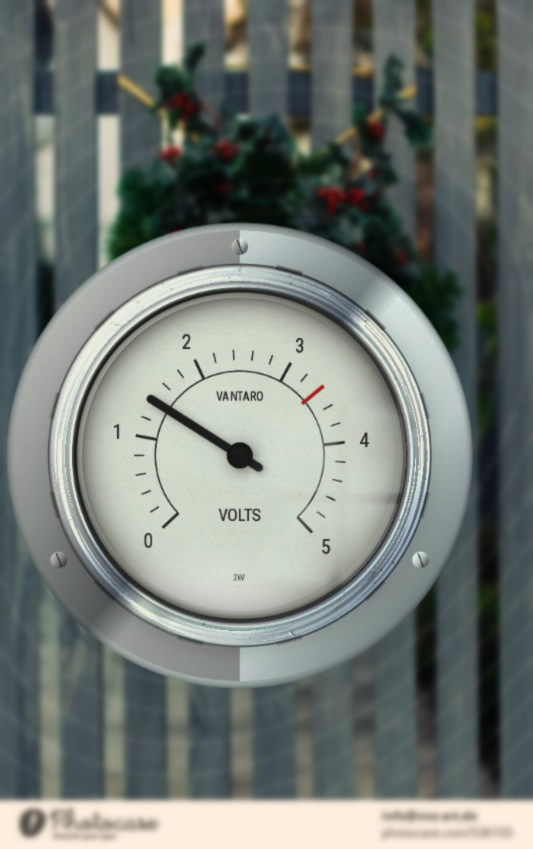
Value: 1.4 V
